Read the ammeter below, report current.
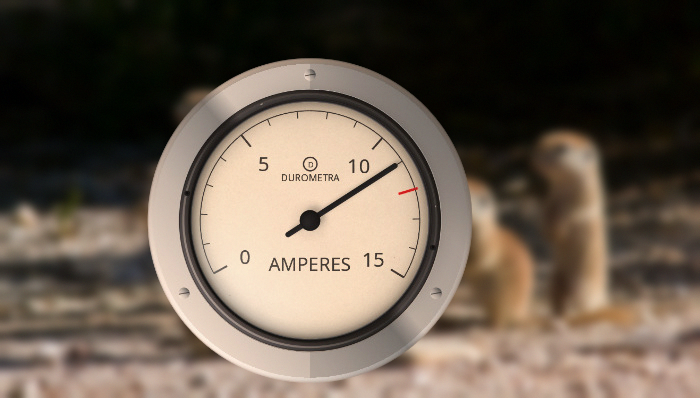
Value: 11 A
